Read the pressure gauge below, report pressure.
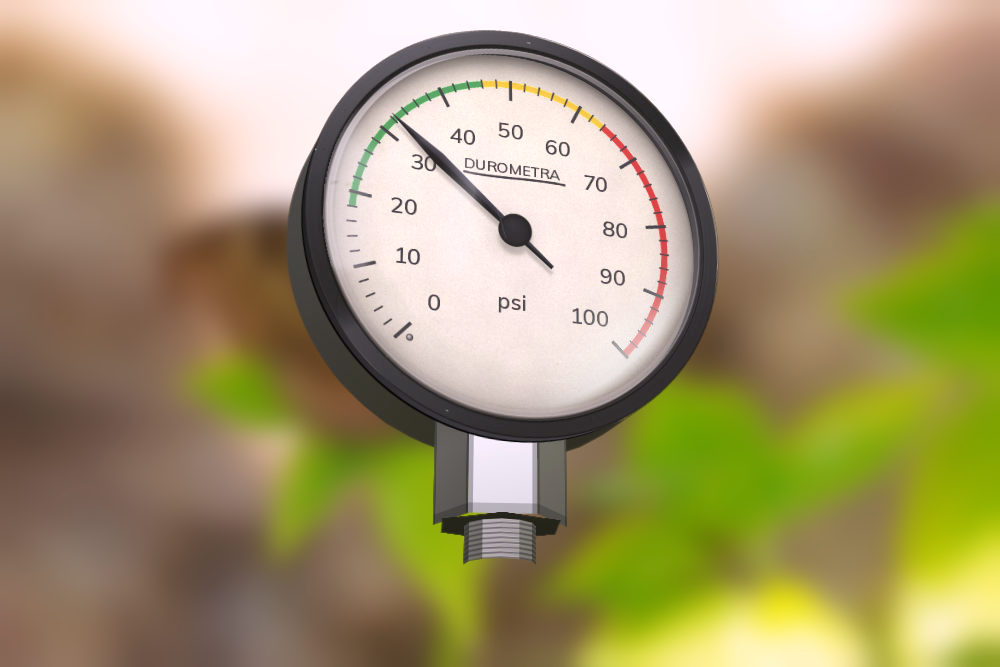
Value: 32 psi
